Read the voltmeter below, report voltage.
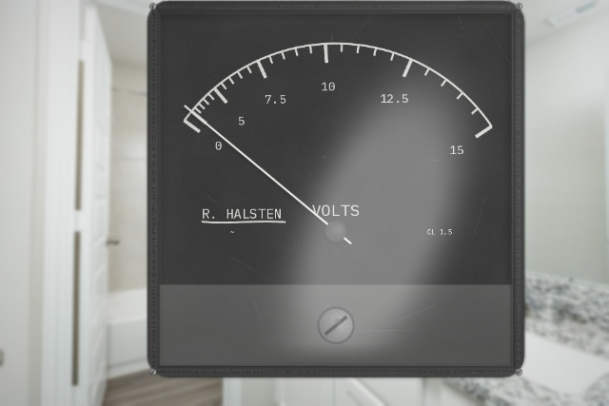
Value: 2.5 V
